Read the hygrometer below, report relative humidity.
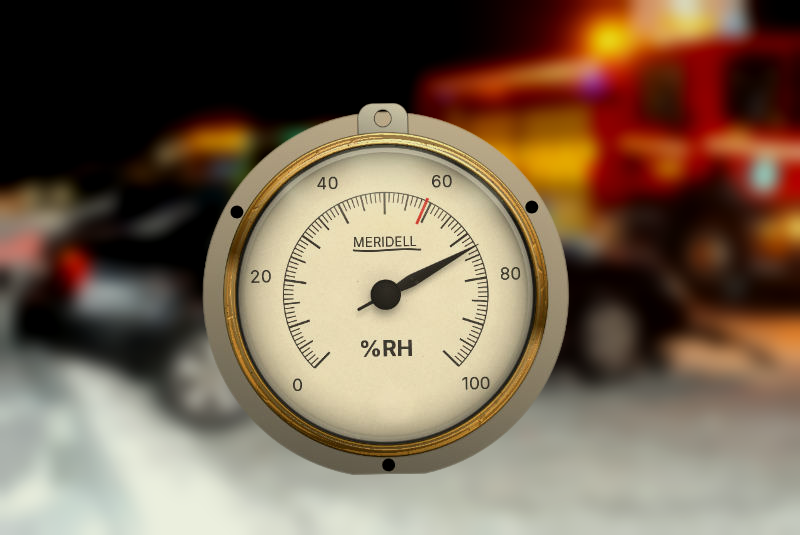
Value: 73 %
